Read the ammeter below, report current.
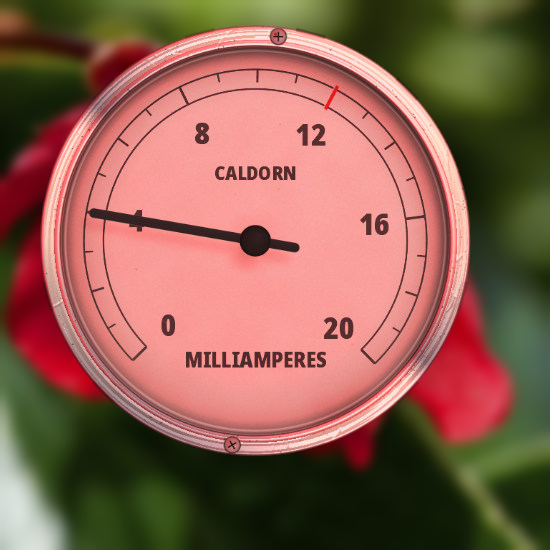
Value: 4 mA
